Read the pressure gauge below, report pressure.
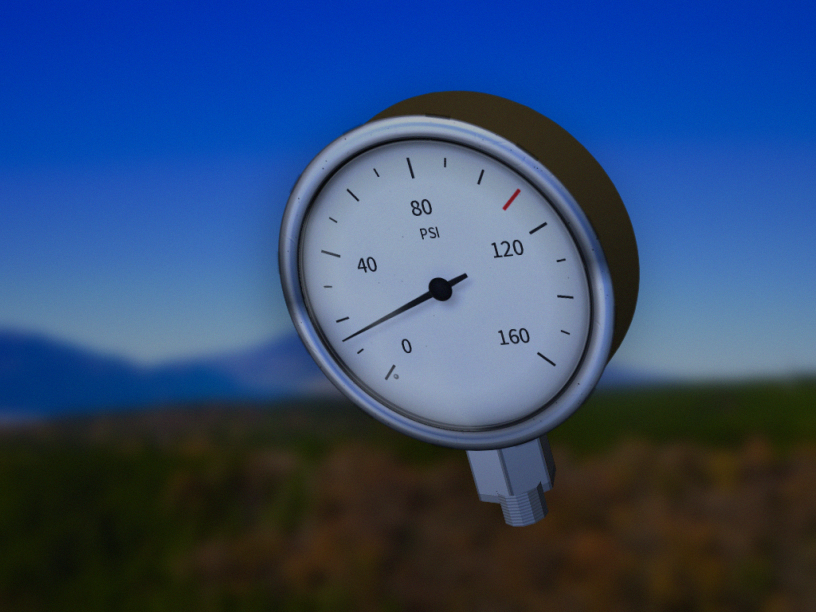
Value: 15 psi
